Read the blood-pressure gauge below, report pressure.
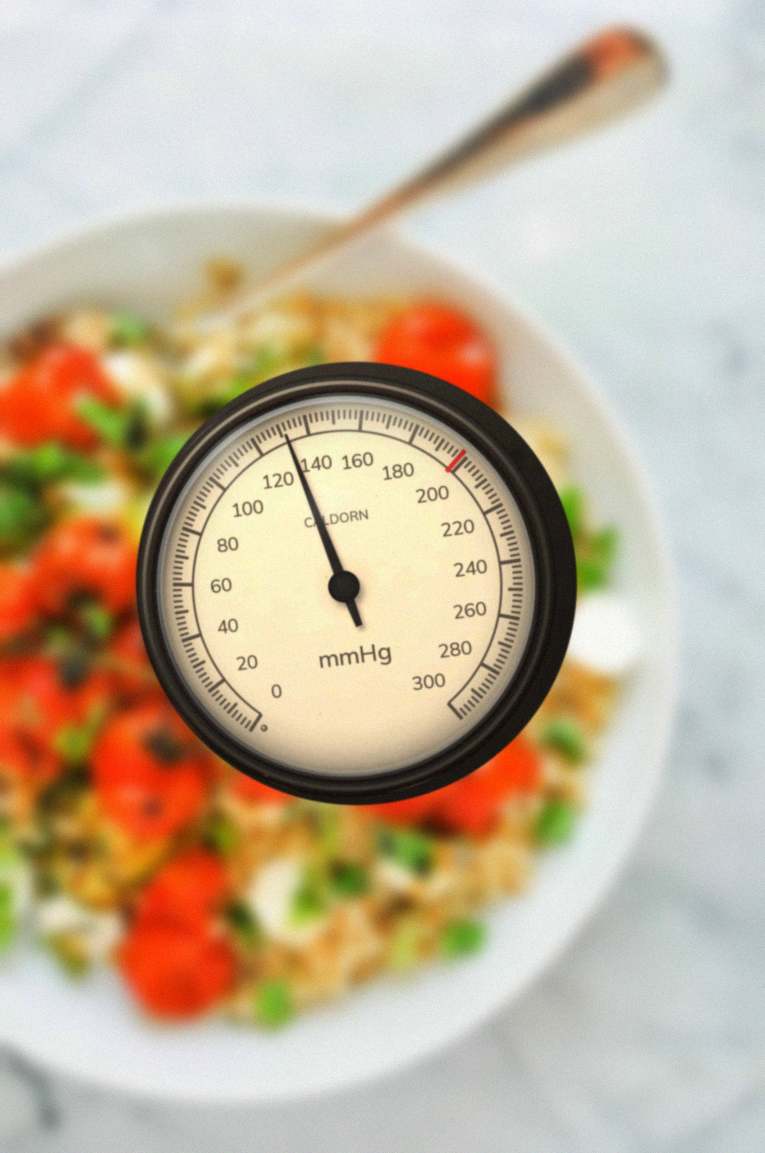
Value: 132 mmHg
